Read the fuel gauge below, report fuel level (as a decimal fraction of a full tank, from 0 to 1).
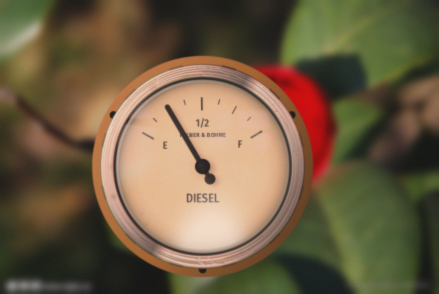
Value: 0.25
